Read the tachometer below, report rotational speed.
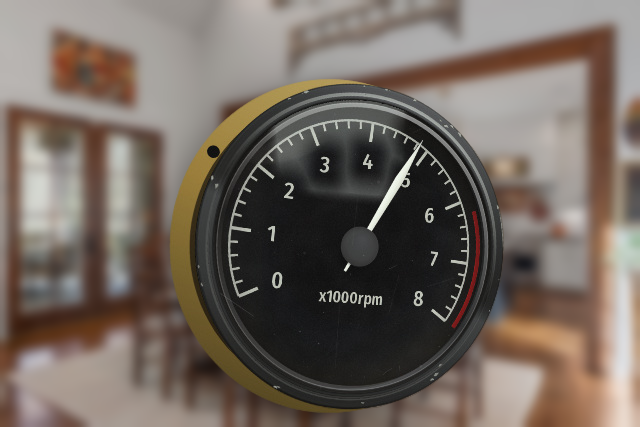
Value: 4800 rpm
